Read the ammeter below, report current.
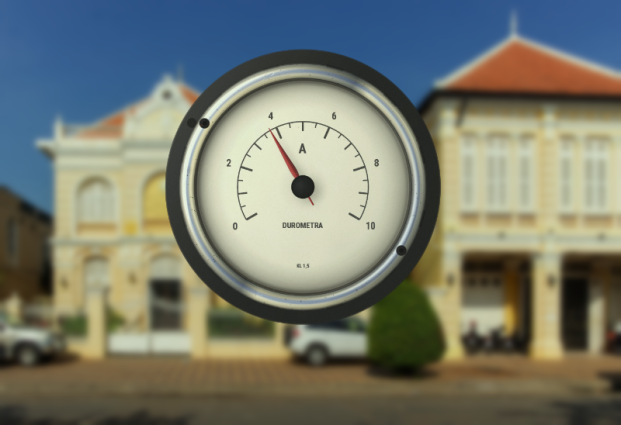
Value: 3.75 A
